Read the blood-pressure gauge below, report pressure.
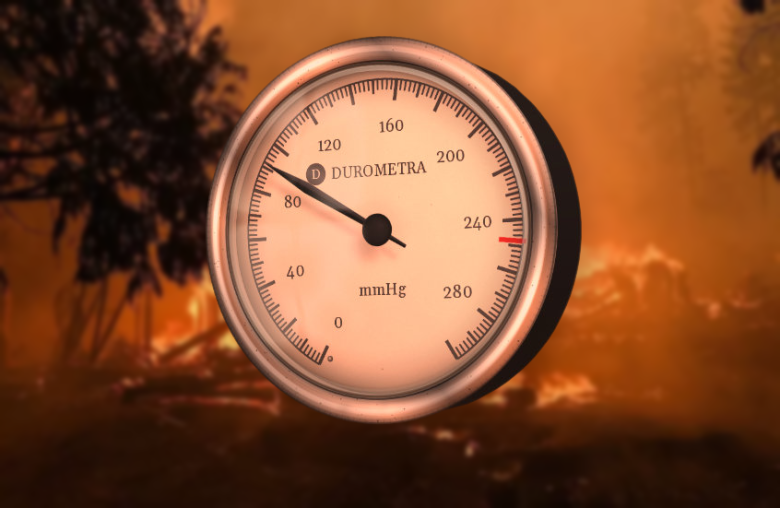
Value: 92 mmHg
